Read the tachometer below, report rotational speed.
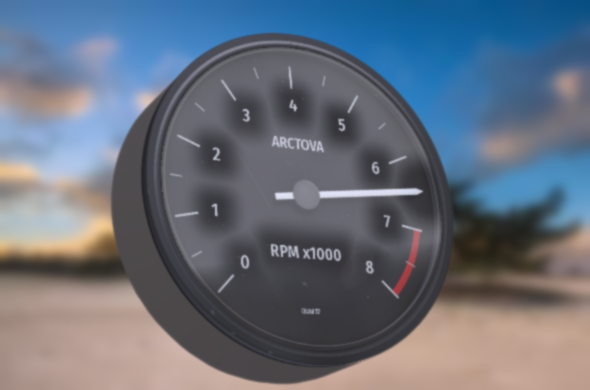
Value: 6500 rpm
